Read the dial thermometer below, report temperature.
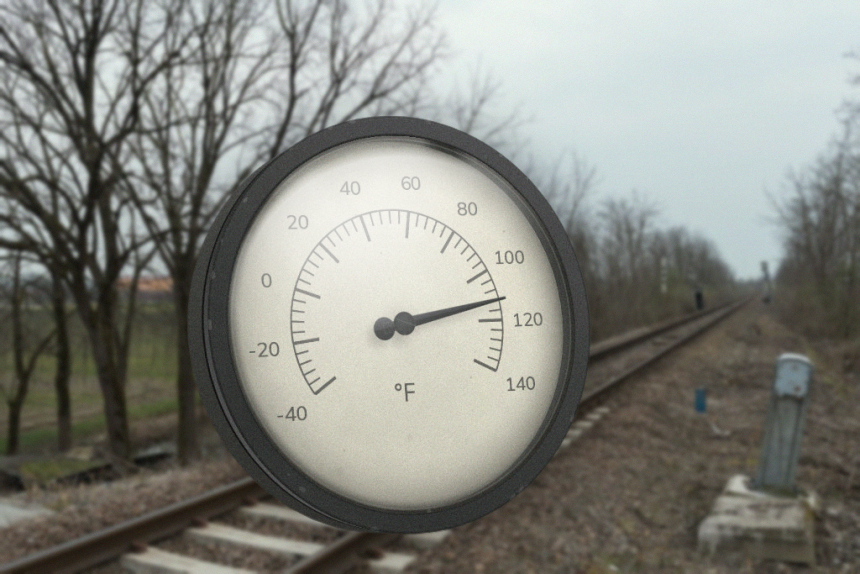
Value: 112 °F
